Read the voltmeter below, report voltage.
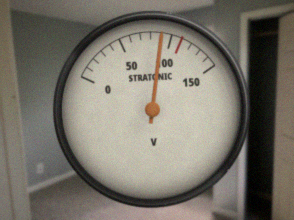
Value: 90 V
